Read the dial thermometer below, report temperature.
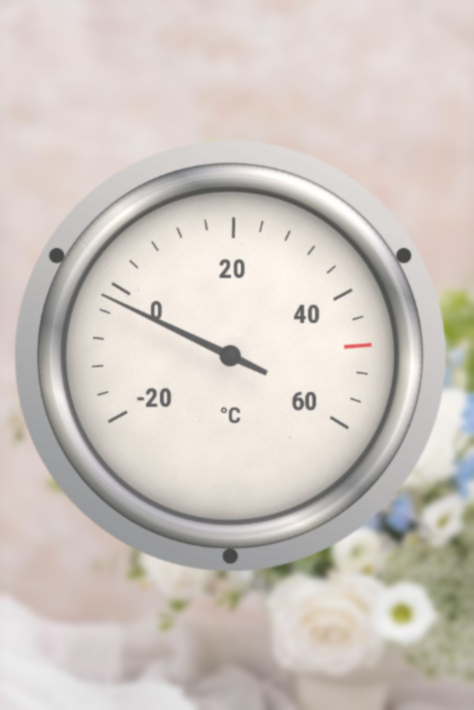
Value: -2 °C
